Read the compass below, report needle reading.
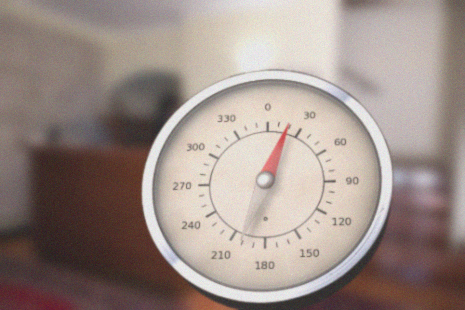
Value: 20 °
